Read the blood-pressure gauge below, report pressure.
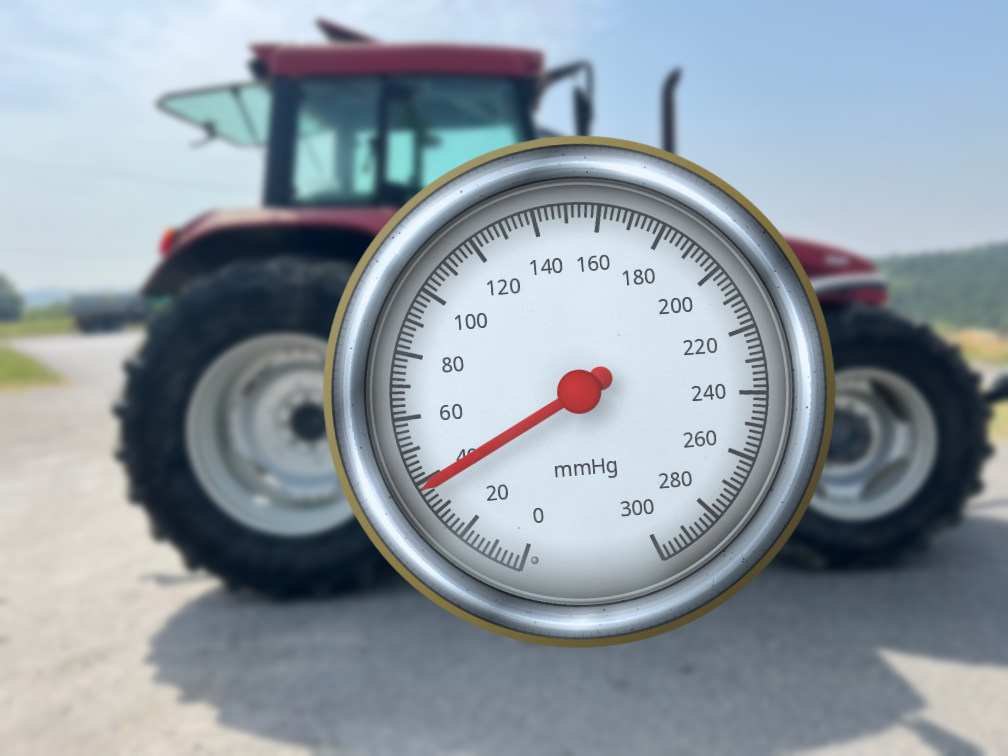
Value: 38 mmHg
